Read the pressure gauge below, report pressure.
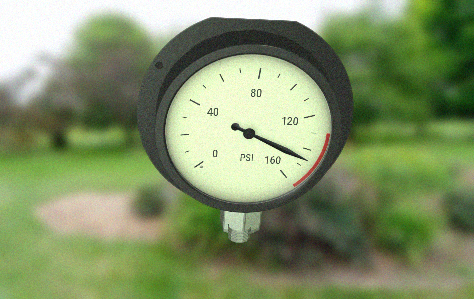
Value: 145 psi
